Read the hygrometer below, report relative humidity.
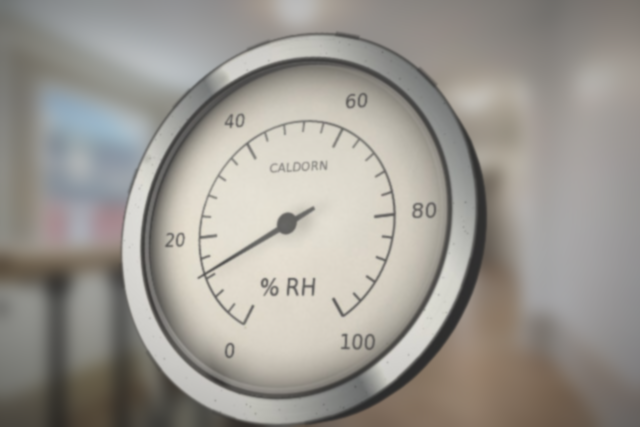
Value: 12 %
